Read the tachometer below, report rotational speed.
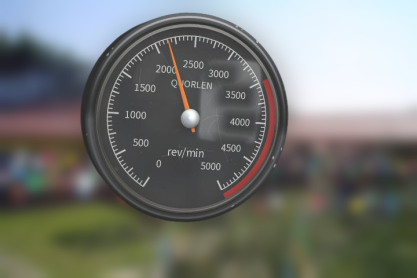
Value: 2150 rpm
